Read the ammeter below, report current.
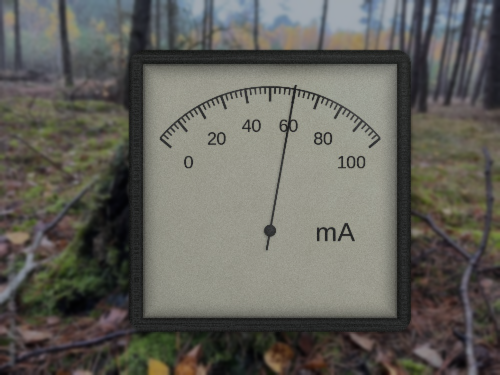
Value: 60 mA
